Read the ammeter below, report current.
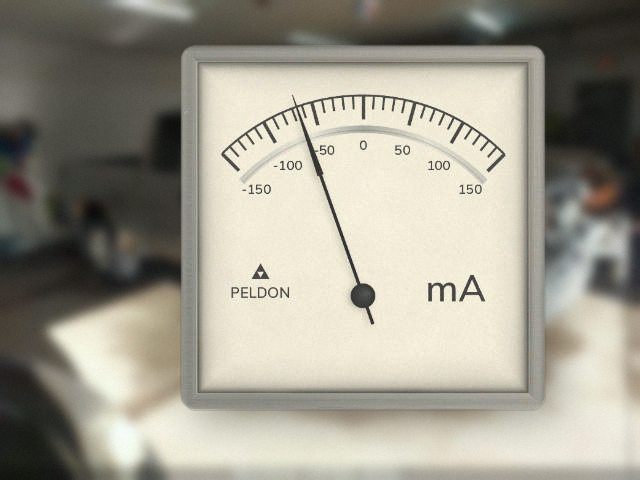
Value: -65 mA
